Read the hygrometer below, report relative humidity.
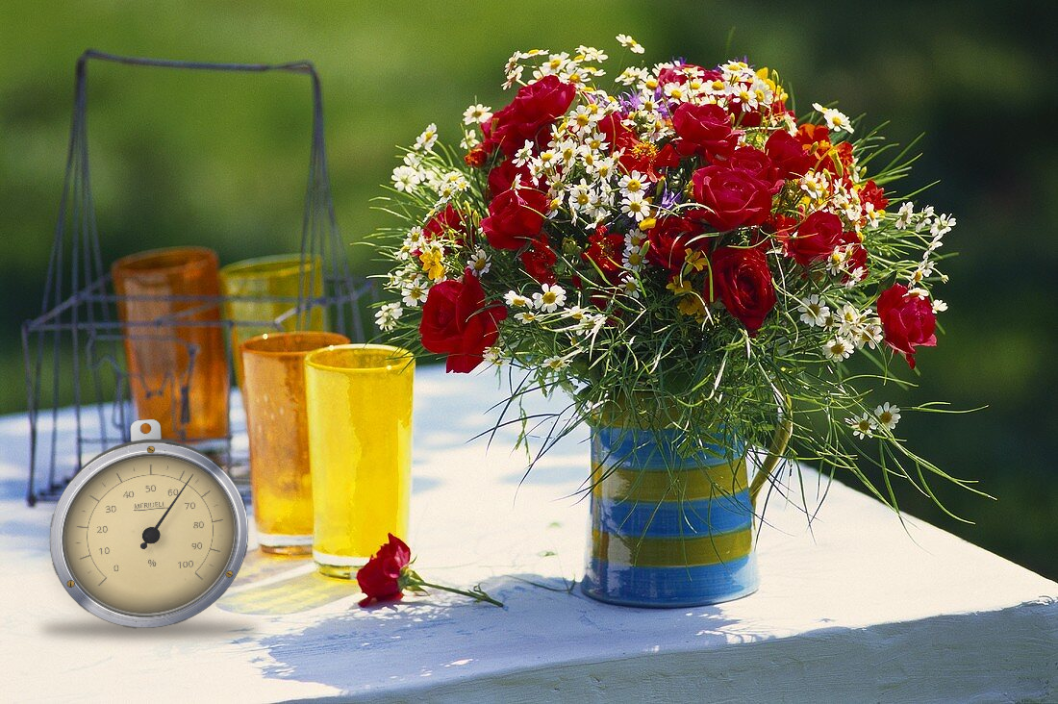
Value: 62.5 %
